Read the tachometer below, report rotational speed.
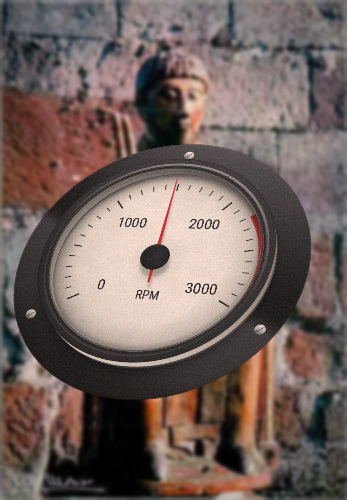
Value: 1500 rpm
